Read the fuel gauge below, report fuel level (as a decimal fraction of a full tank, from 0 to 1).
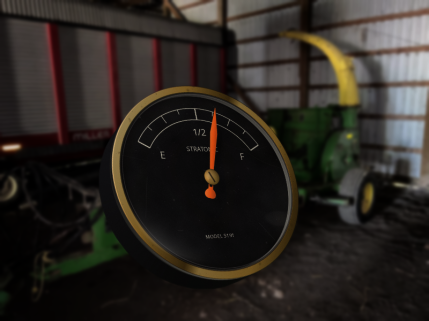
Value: 0.625
